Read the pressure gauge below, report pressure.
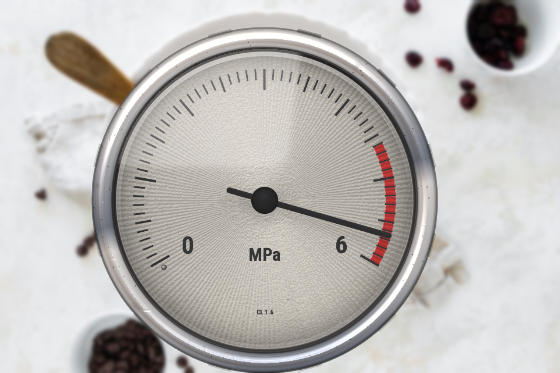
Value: 5.65 MPa
